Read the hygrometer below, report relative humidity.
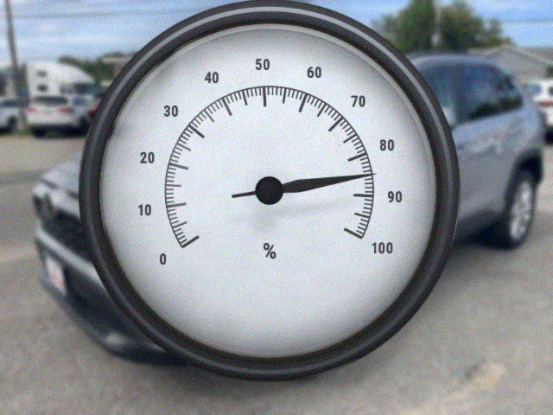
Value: 85 %
